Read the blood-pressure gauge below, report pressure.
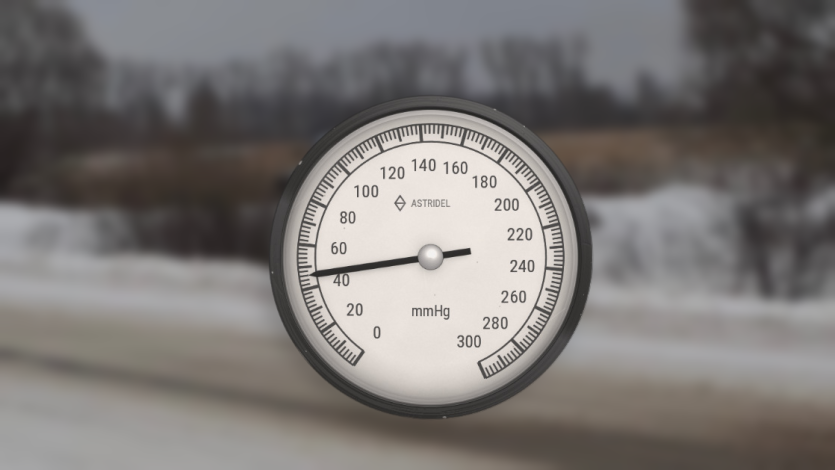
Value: 46 mmHg
